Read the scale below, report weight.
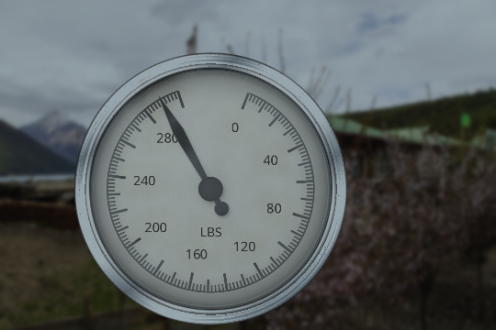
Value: 290 lb
